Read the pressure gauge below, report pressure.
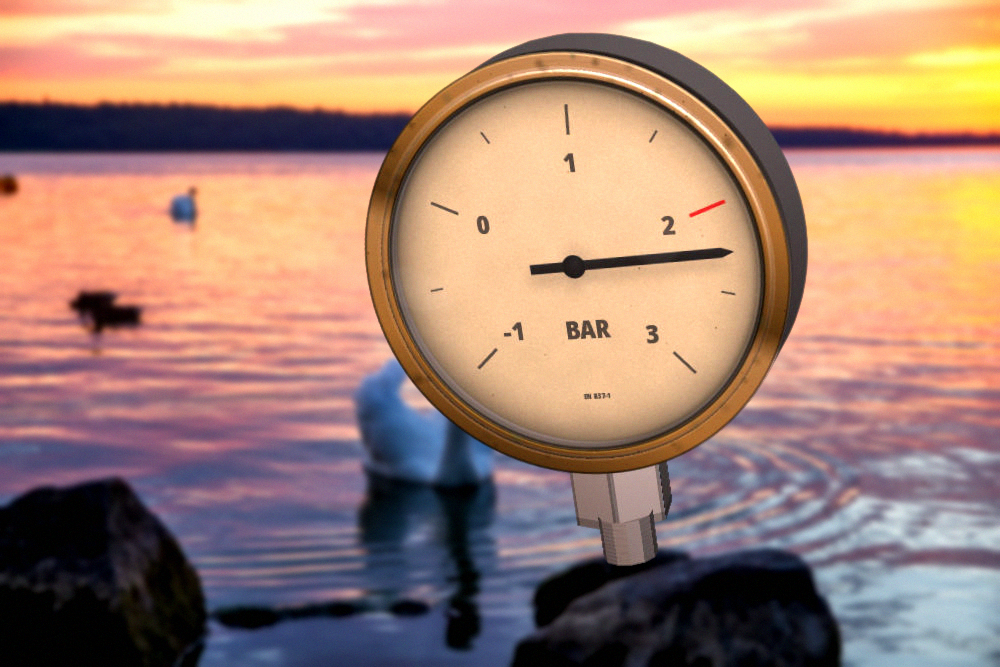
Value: 2.25 bar
